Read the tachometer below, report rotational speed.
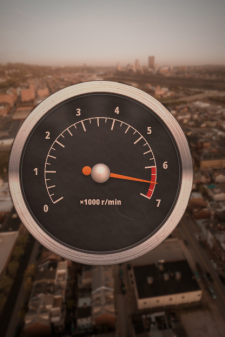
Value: 6500 rpm
